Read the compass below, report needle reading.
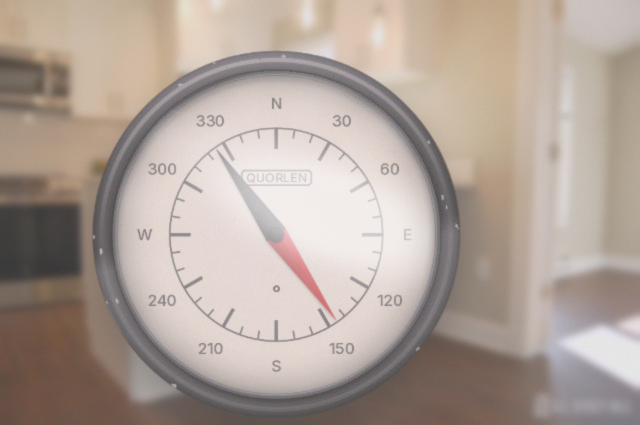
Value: 145 °
